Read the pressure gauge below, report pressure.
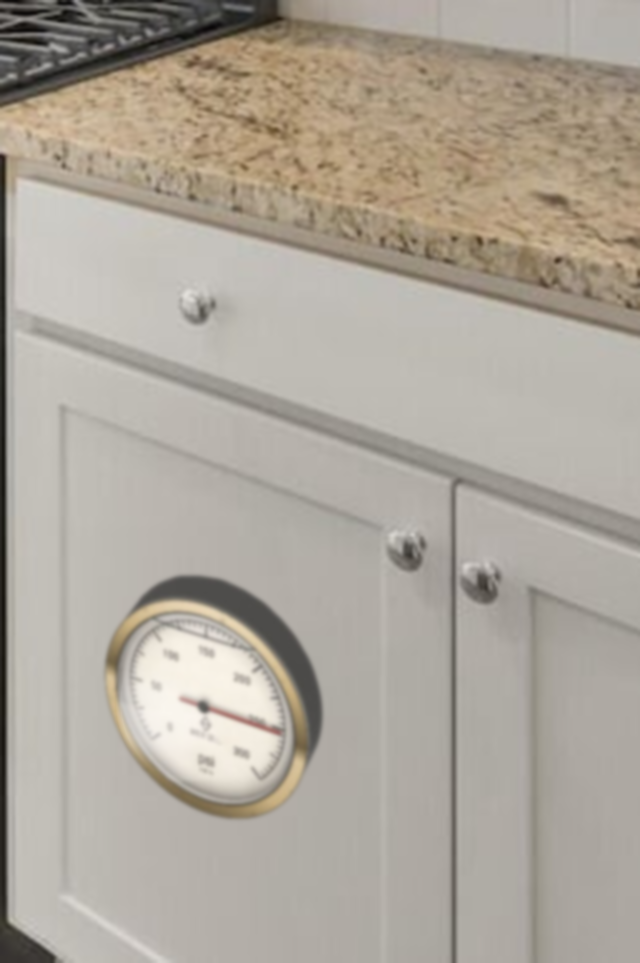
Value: 250 psi
